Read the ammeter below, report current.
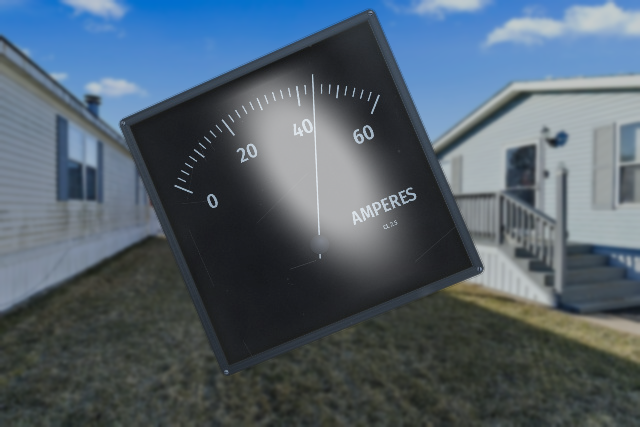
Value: 44 A
